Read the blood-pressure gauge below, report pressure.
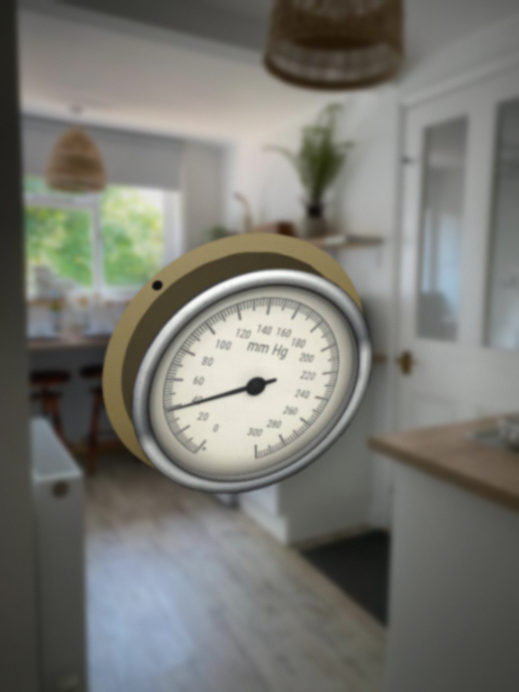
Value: 40 mmHg
